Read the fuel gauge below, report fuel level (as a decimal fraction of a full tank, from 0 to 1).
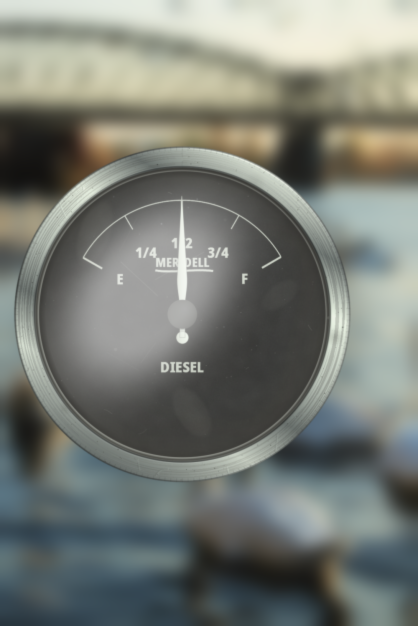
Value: 0.5
